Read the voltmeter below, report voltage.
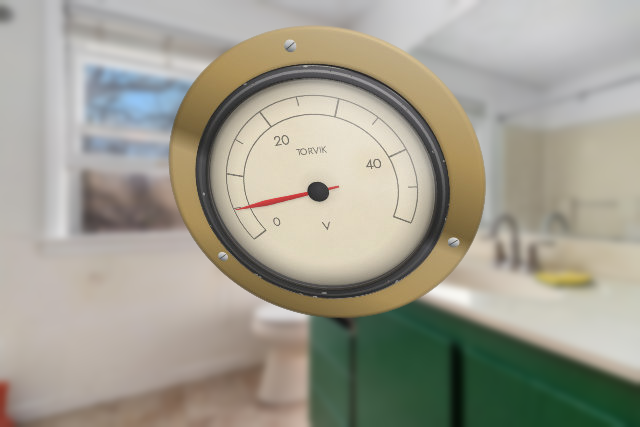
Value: 5 V
